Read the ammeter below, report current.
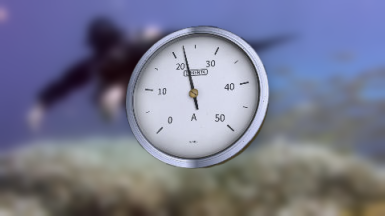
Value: 22.5 A
